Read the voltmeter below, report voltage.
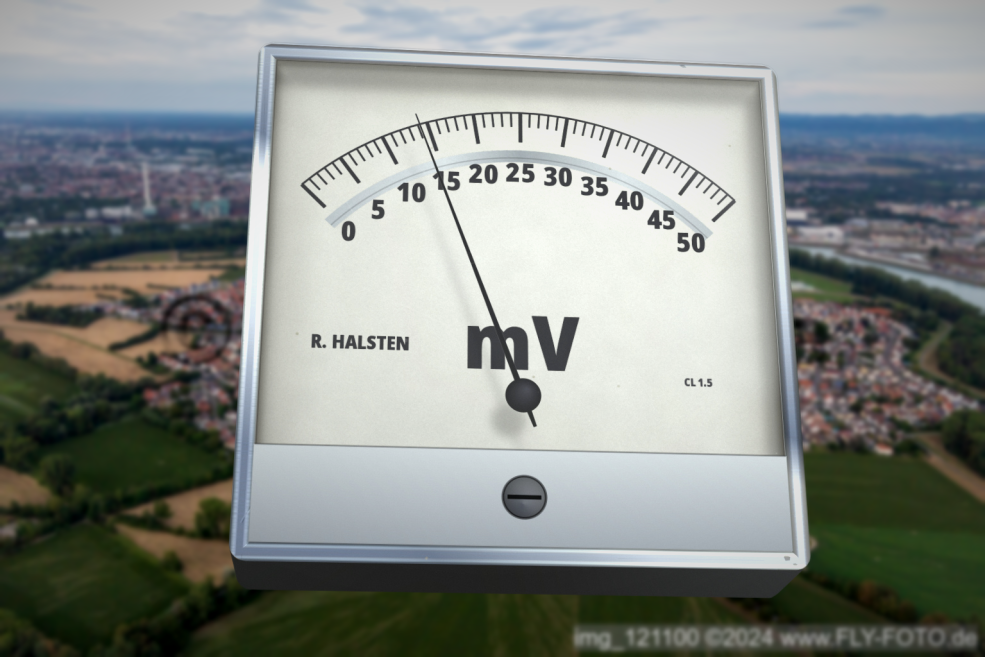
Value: 14 mV
